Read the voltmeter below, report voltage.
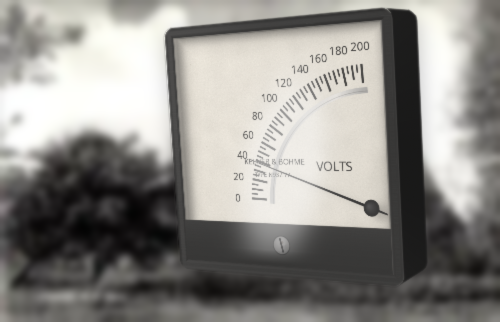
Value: 40 V
